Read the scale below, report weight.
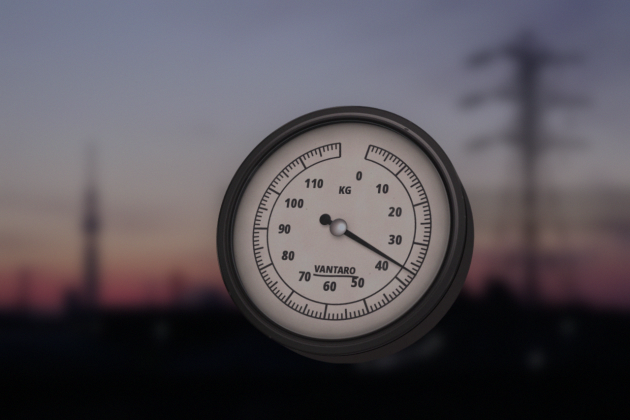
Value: 37 kg
